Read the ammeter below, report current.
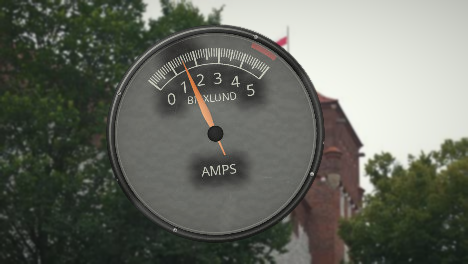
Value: 1.5 A
